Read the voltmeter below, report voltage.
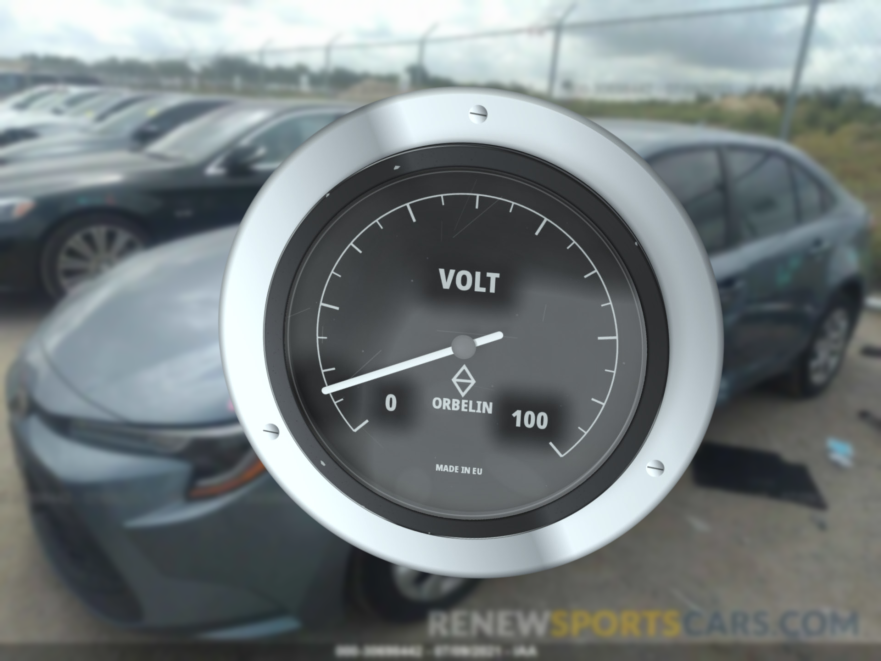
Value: 7.5 V
